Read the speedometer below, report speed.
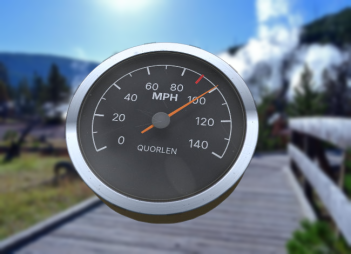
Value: 100 mph
